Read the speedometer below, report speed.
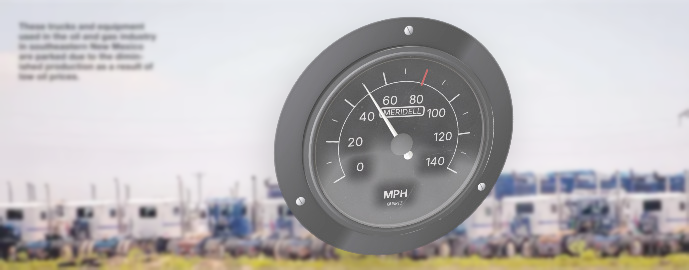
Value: 50 mph
